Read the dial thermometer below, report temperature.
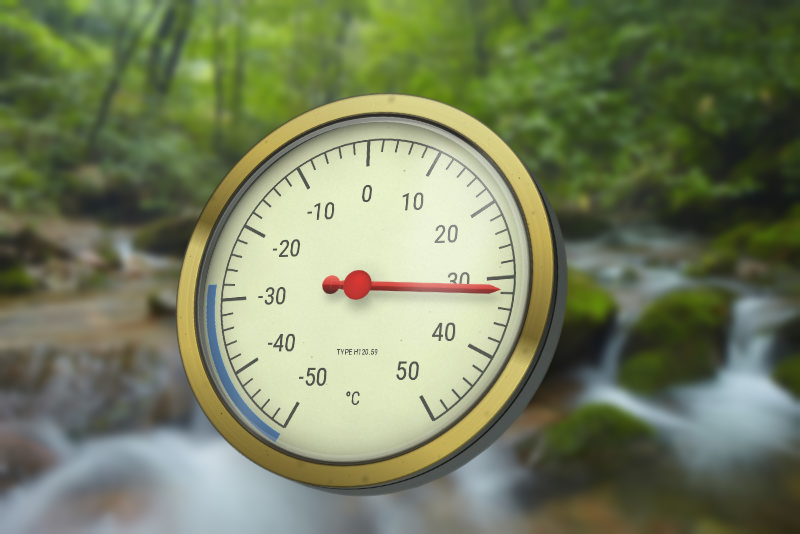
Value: 32 °C
